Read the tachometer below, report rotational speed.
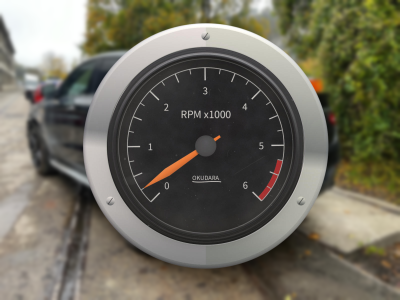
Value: 250 rpm
